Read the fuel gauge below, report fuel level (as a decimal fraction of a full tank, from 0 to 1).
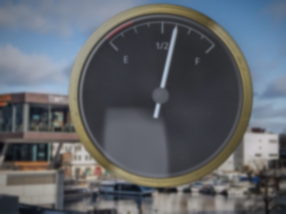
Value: 0.625
